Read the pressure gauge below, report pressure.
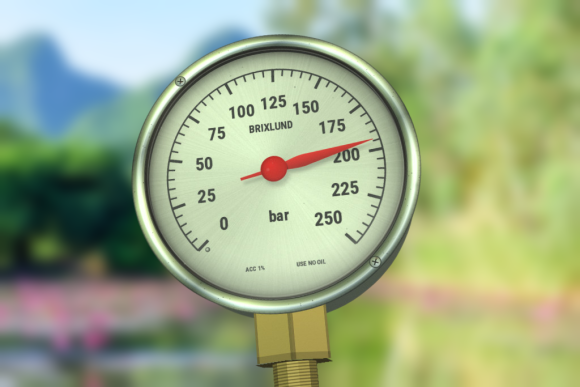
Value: 195 bar
